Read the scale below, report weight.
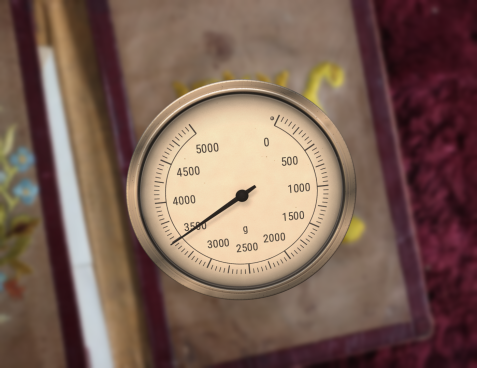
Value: 3500 g
